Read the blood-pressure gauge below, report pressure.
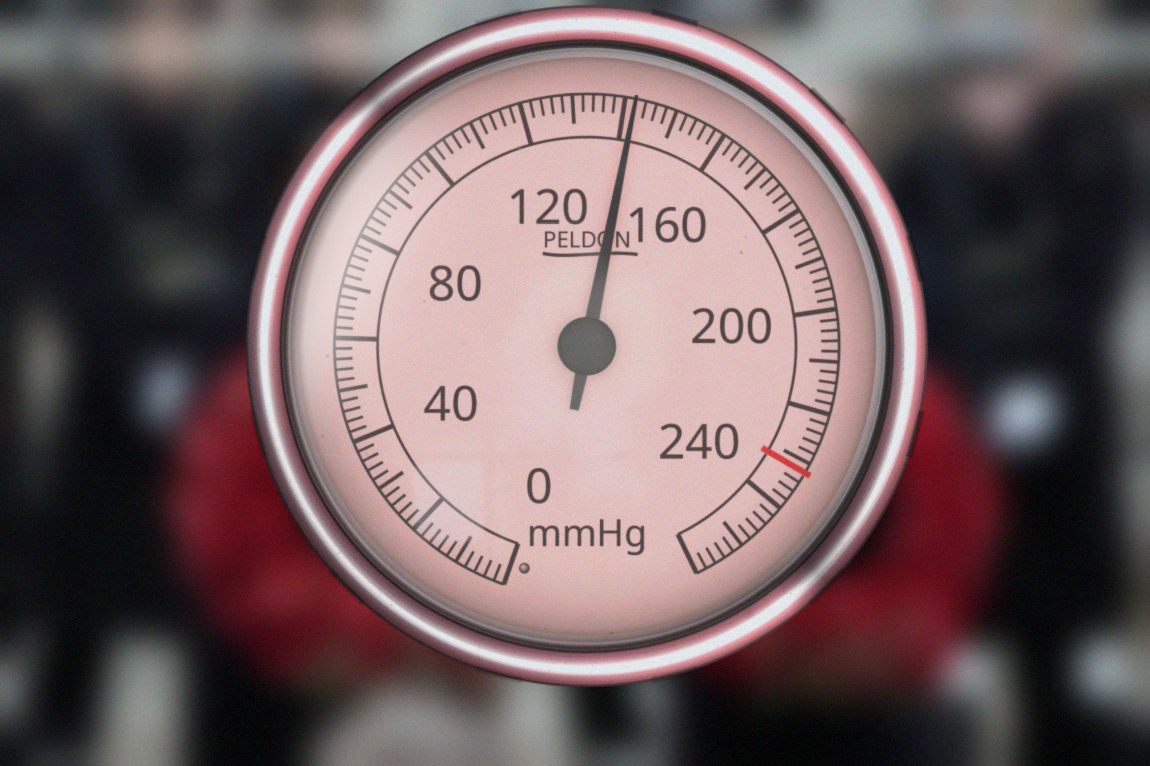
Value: 142 mmHg
